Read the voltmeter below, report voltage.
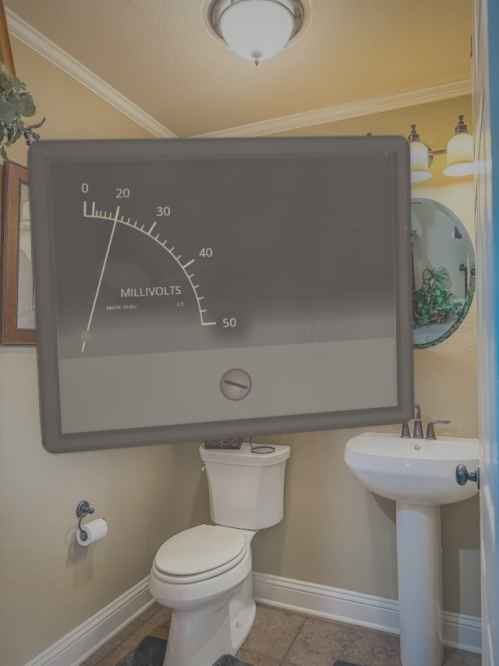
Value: 20 mV
